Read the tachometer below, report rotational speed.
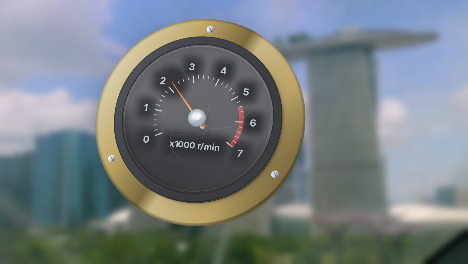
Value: 2200 rpm
